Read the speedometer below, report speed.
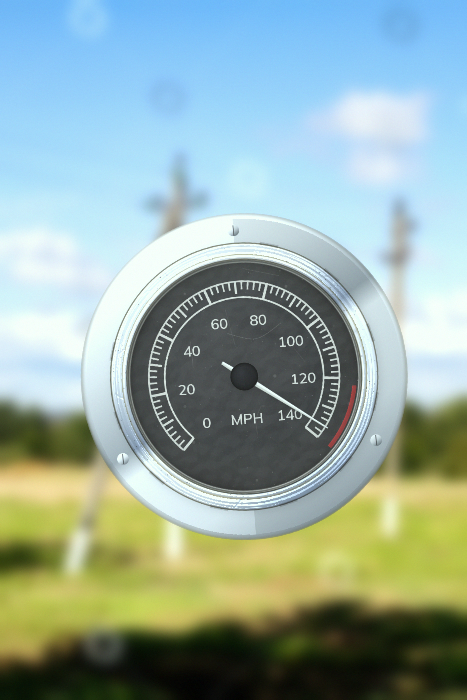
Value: 136 mph
